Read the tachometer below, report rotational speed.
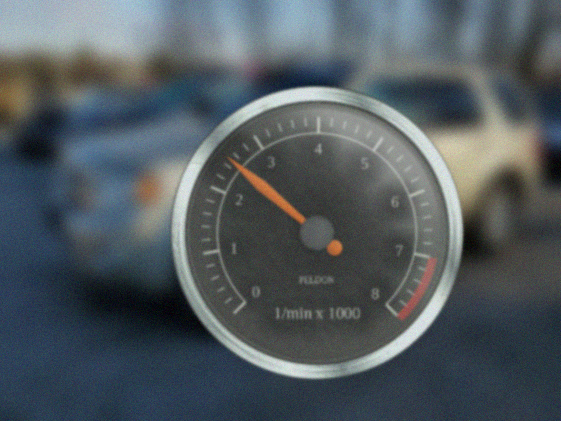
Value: 2500 rpm
